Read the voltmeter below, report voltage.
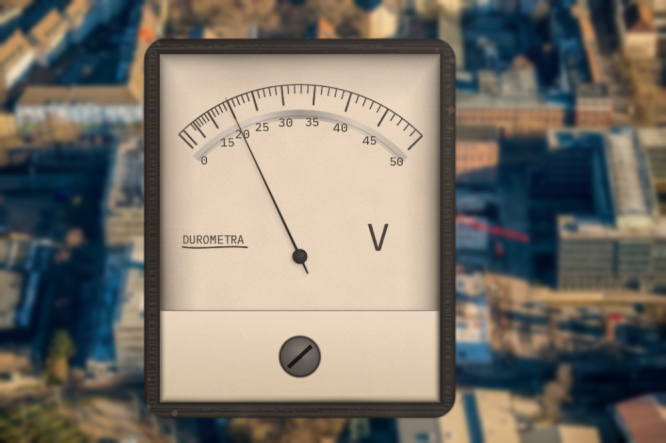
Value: 20 V
